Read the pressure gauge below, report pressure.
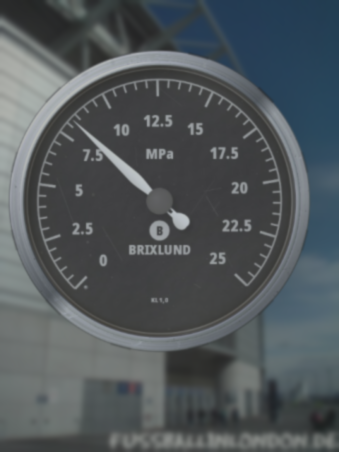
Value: 8.25 MPa
